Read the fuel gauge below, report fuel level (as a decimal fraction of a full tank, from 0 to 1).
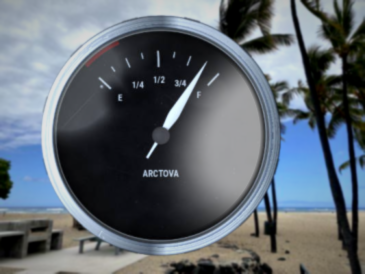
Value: 0.875
